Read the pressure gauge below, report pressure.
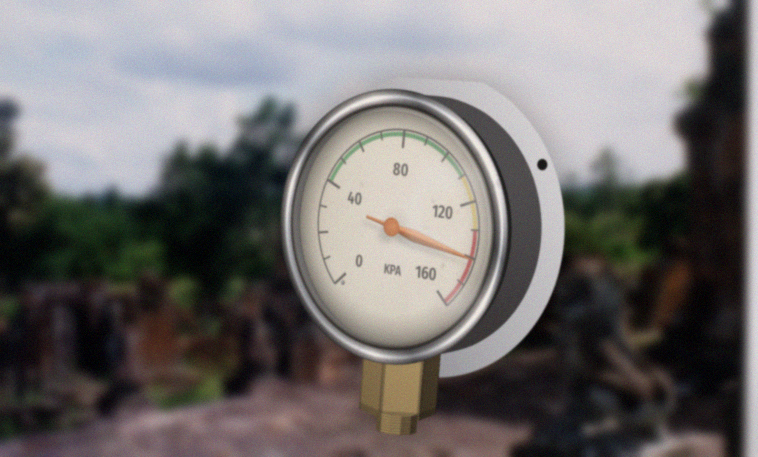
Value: 140 kPa
